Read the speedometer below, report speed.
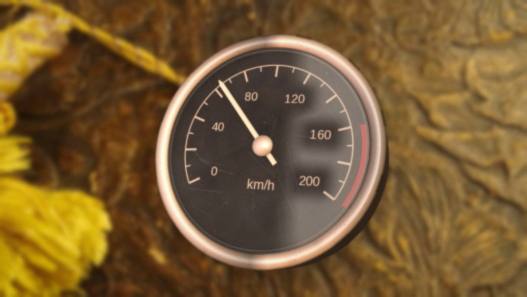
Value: 65 km/h
